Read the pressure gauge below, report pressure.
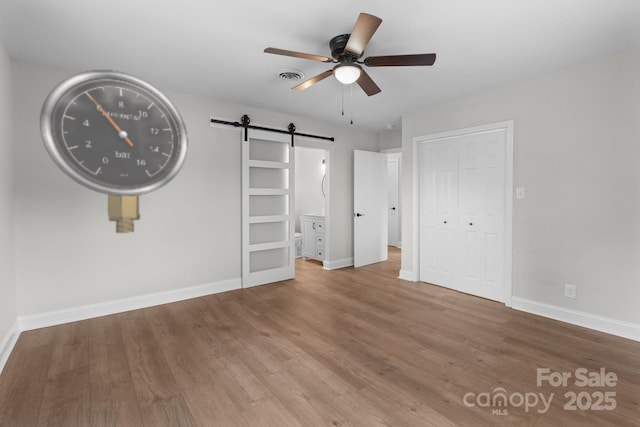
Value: 6 bar
